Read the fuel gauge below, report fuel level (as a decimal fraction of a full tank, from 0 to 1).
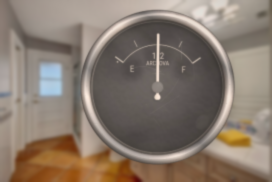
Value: 0.5
